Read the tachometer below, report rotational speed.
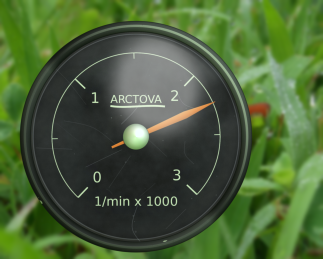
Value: 2250 rpm
